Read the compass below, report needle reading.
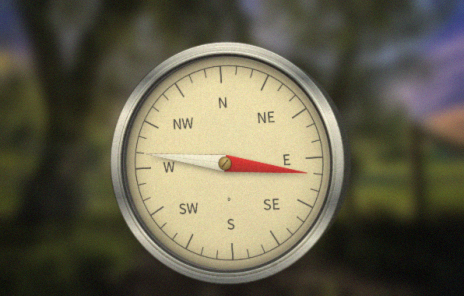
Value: 100 °
